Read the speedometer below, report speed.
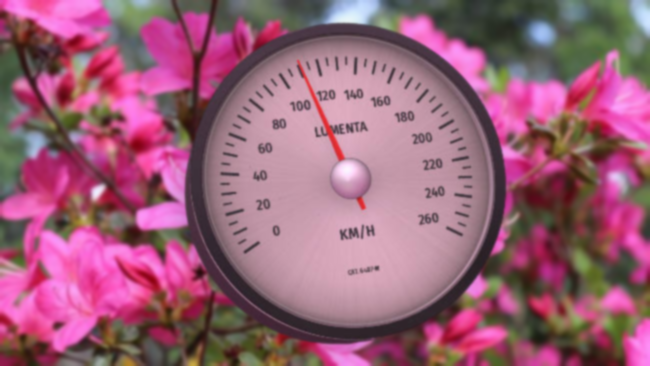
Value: 110 km/h
